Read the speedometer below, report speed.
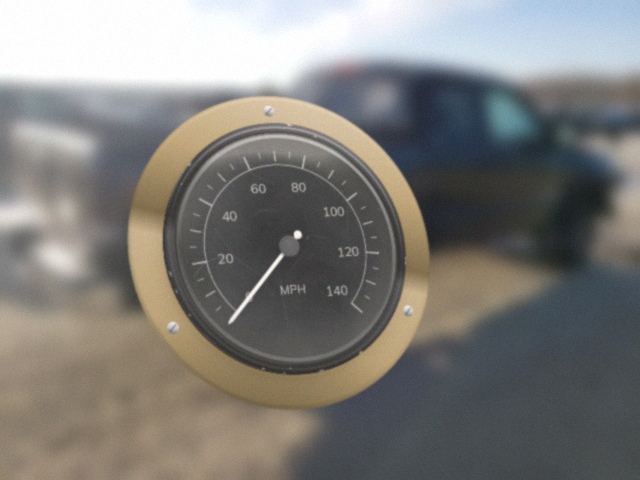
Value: 0 mph
